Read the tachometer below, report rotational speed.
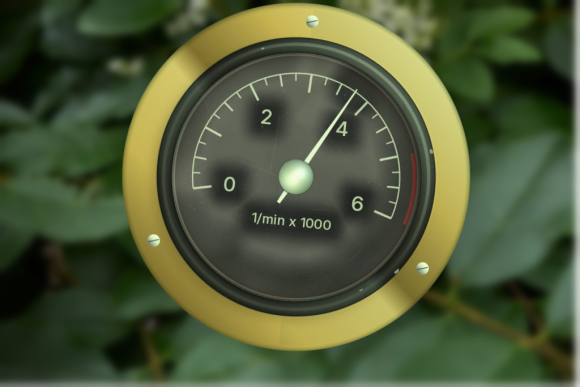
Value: 3750 rpm
